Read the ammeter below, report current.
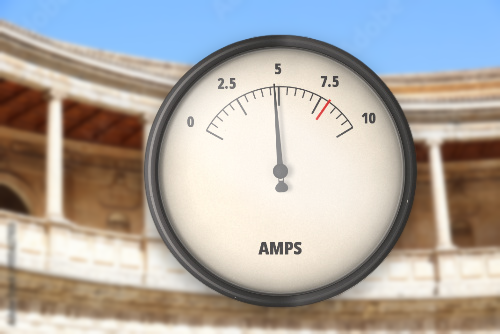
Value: 4.75 A
